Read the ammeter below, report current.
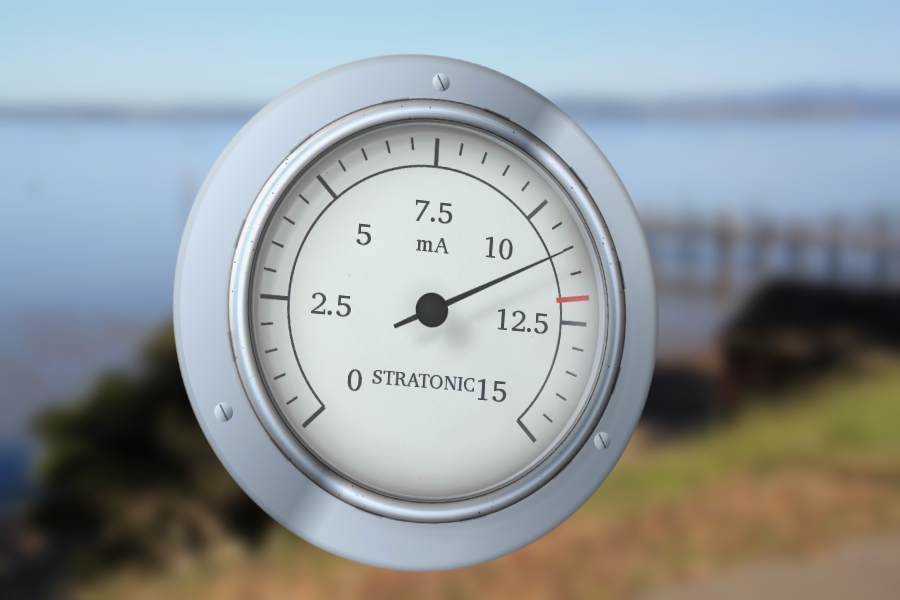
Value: 11 mA
